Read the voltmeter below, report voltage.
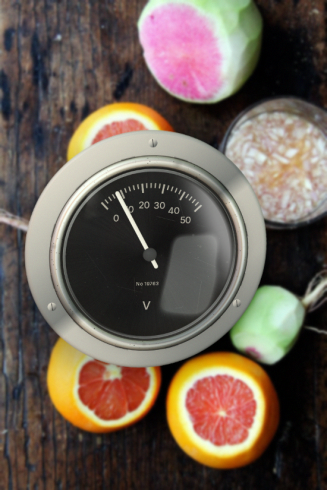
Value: 8 V
